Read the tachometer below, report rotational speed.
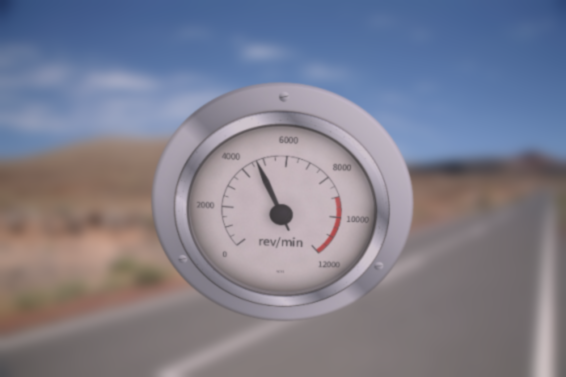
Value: 4750 rpm
